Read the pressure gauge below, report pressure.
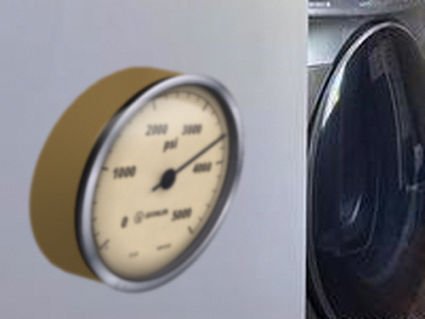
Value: 3600 psi
